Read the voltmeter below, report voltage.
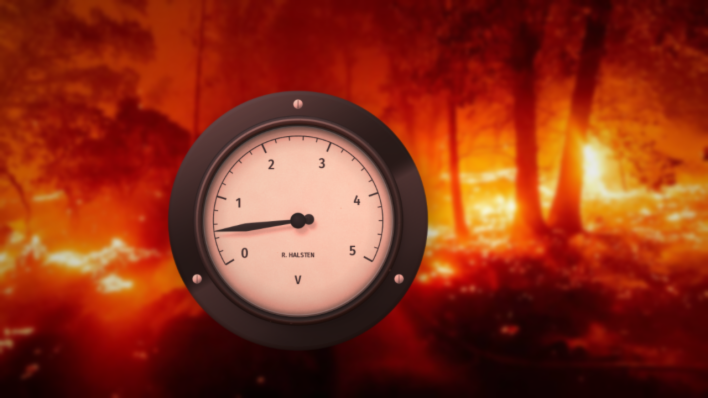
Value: 0.5 V
